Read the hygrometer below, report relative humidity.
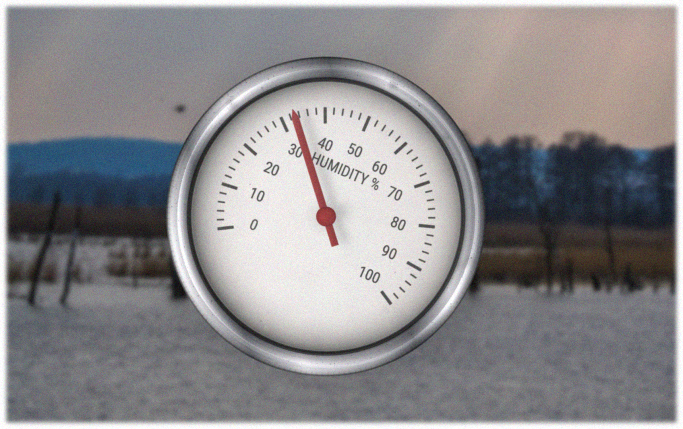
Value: 33 %
